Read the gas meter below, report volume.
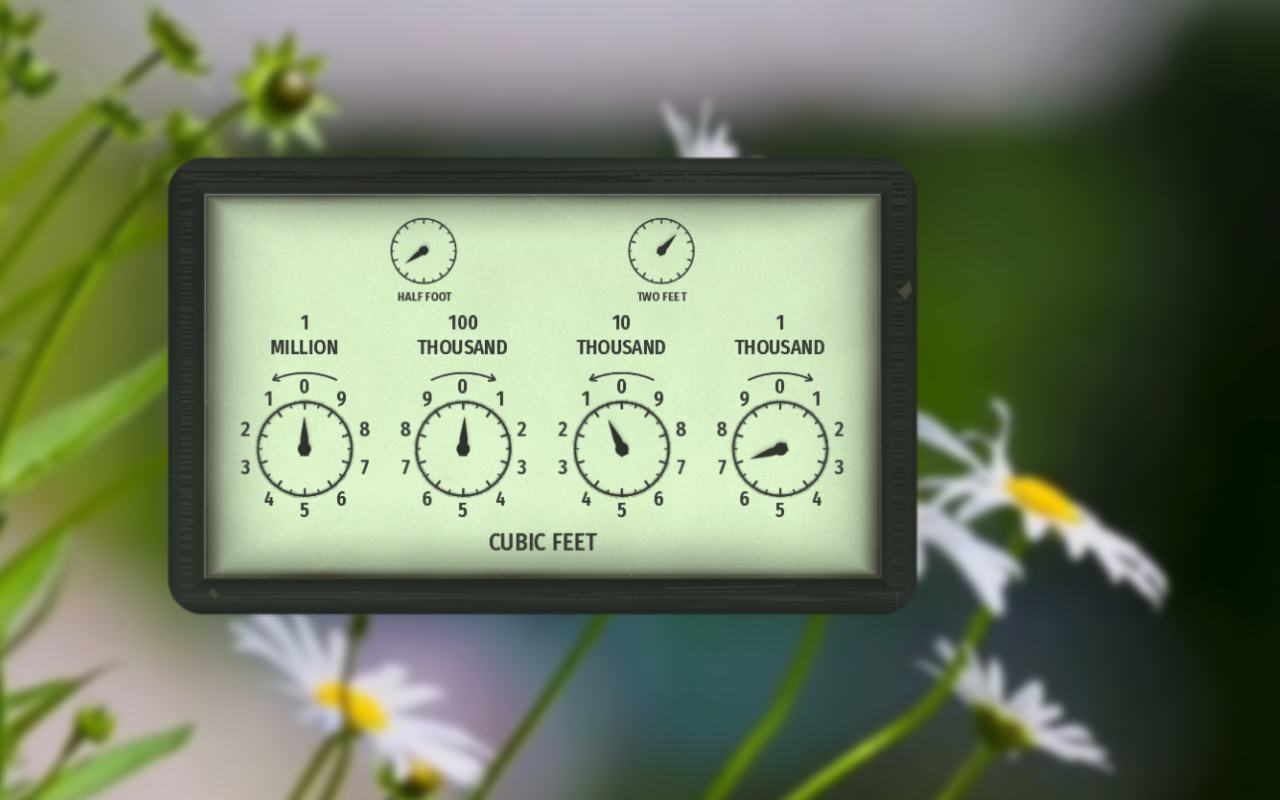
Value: 700 ft³
